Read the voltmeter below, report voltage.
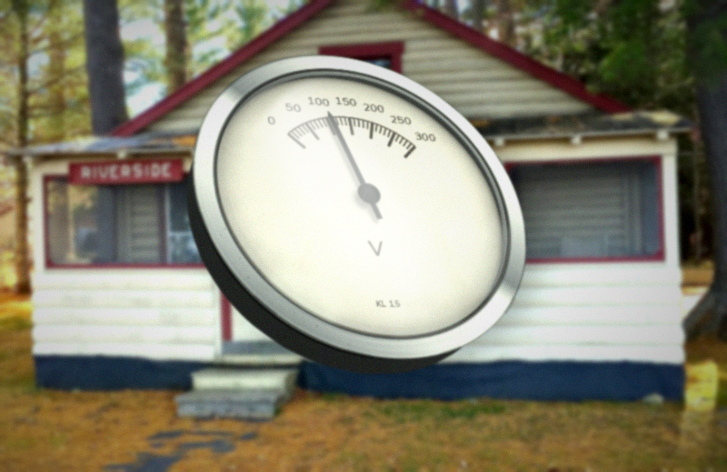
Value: 100 V
